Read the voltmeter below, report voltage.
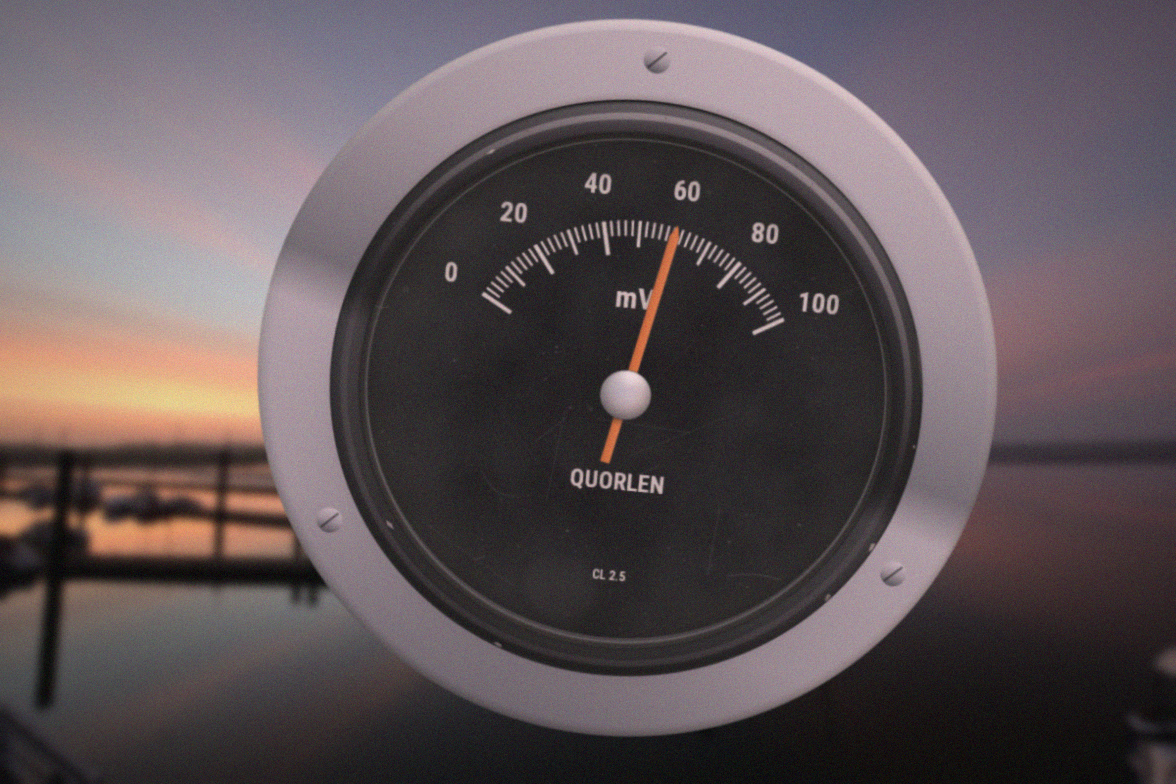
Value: 60 mV
